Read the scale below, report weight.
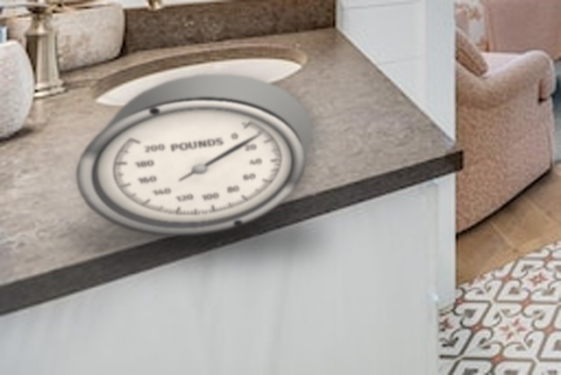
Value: 10 lb
